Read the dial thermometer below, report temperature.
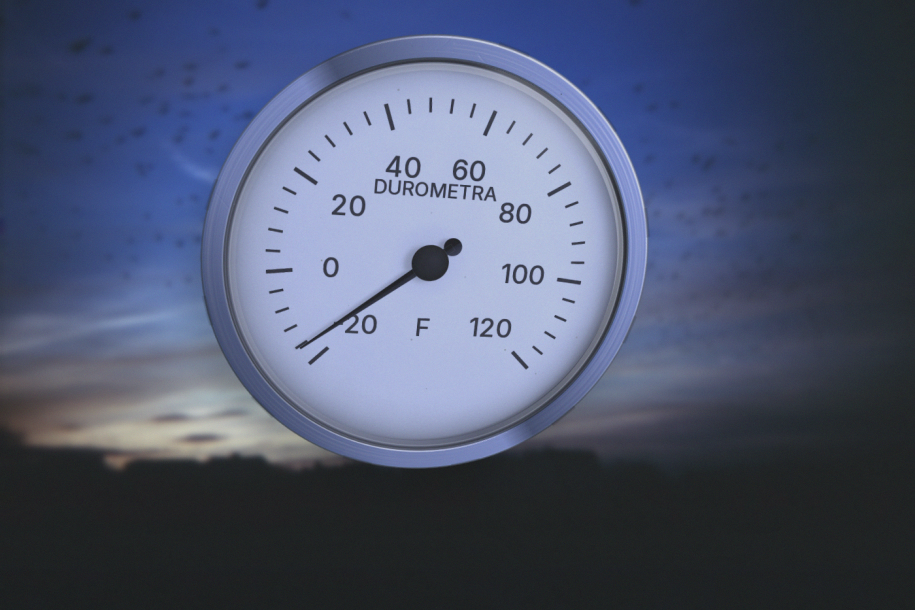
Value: -16 °F
